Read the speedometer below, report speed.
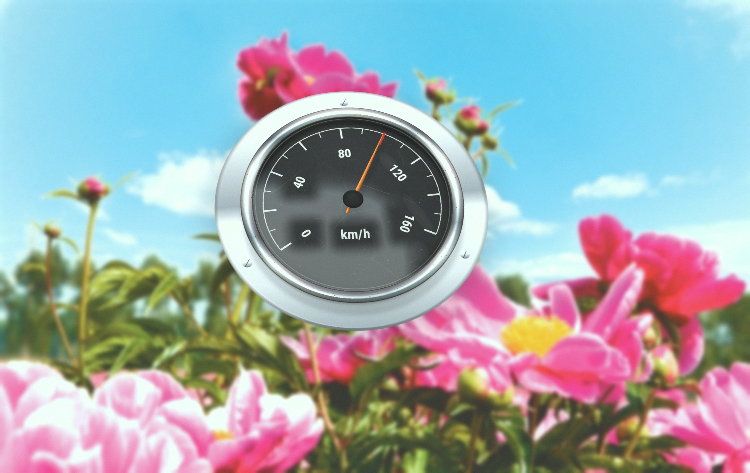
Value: 100 km/h
